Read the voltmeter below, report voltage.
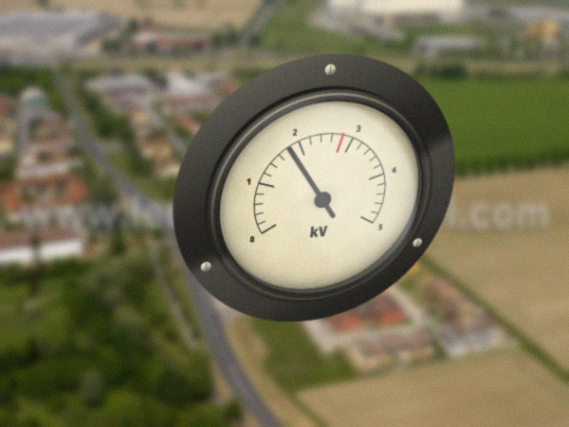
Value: 1.8 kV
